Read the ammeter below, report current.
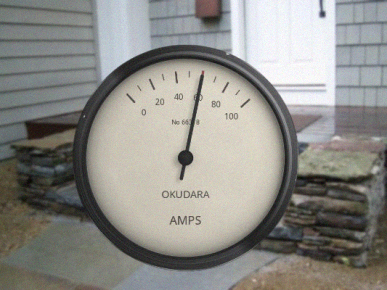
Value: 60 A
